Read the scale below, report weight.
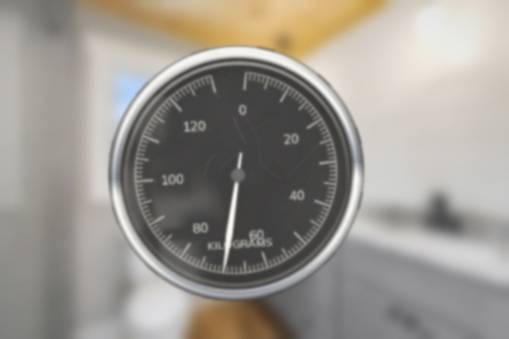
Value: 70 kg
